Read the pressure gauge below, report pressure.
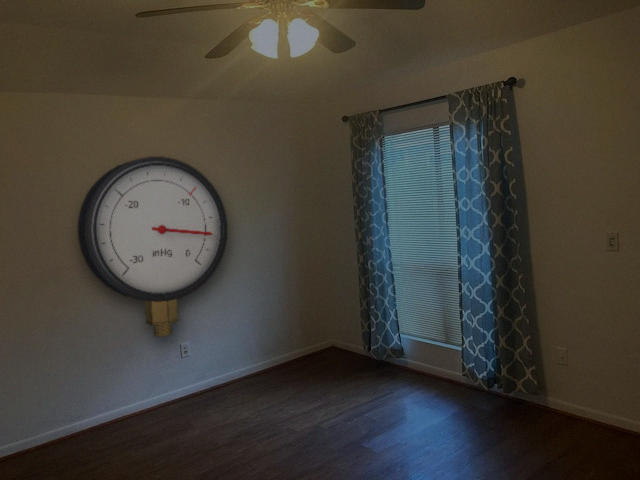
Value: -4 inHg
